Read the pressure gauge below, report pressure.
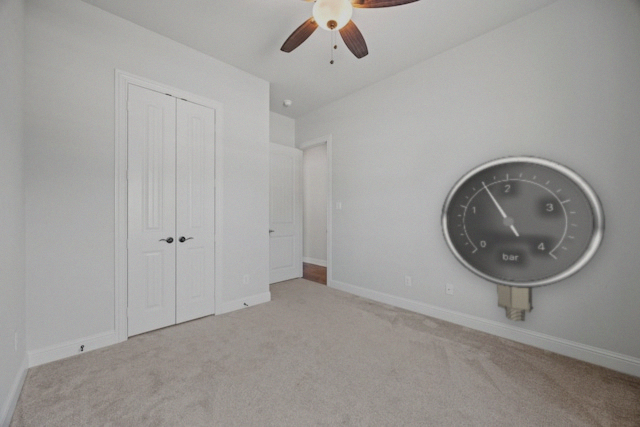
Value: 1.6 bar
